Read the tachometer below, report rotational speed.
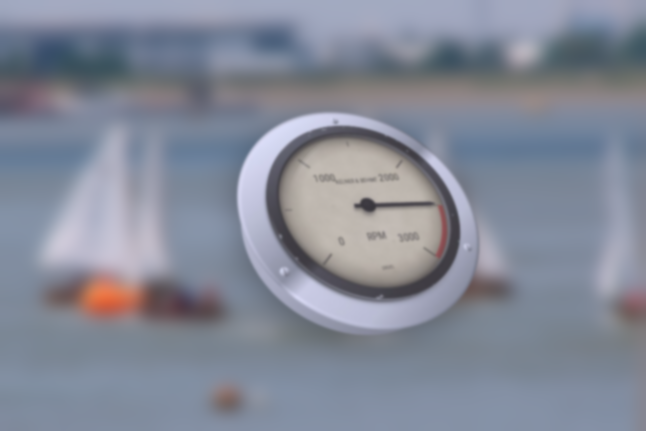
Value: 2500 rpm
